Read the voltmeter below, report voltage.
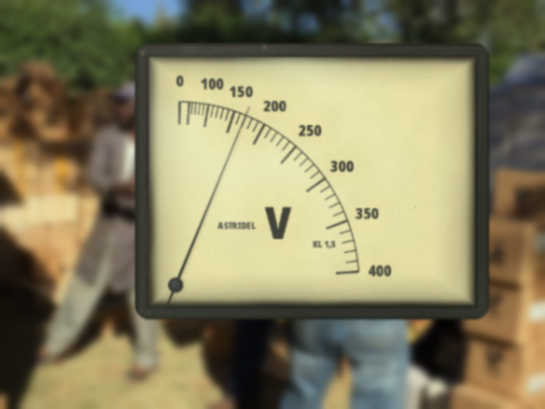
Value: 170 V
